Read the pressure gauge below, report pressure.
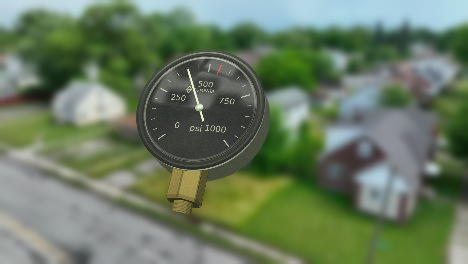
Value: 400 psi
